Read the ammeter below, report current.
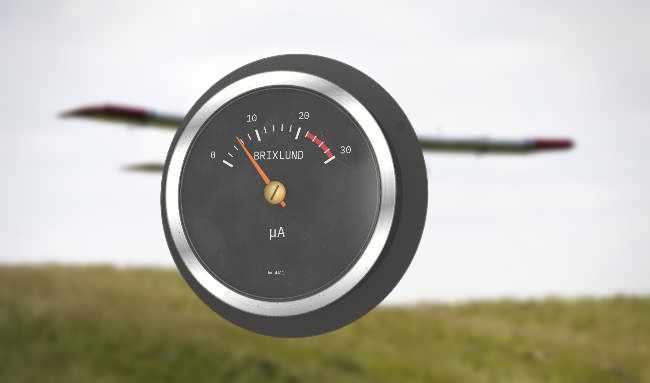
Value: 6 µA
